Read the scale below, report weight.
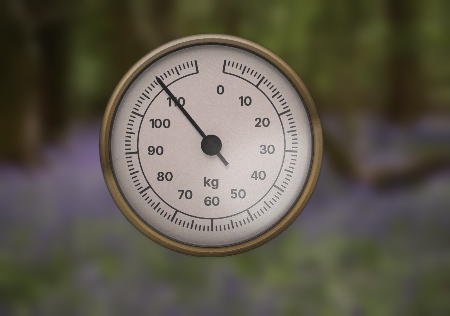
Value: 110 kg
